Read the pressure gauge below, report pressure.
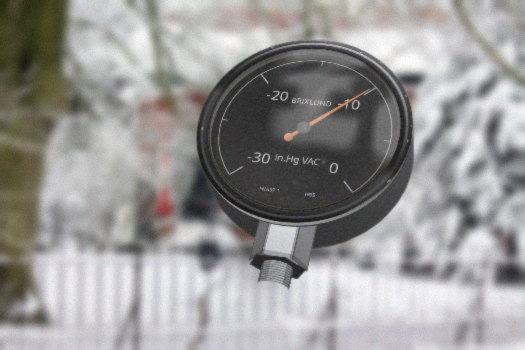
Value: -10 inHg
